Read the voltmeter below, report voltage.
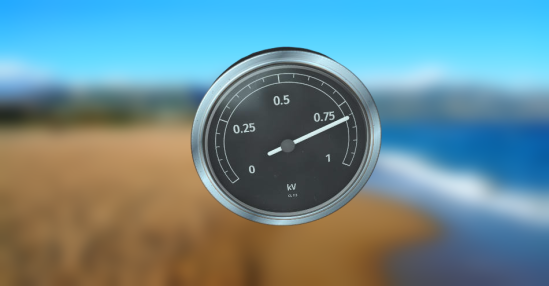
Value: 0.8 kV
